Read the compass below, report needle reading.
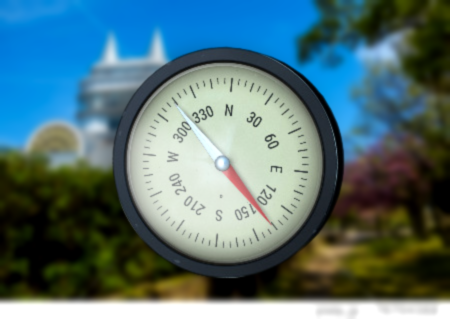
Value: 135 °
